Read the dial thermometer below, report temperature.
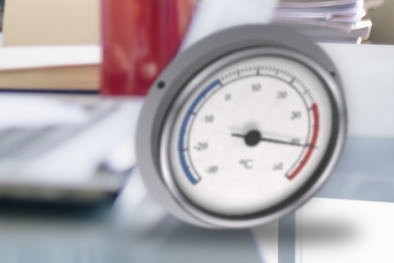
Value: 40 °C
